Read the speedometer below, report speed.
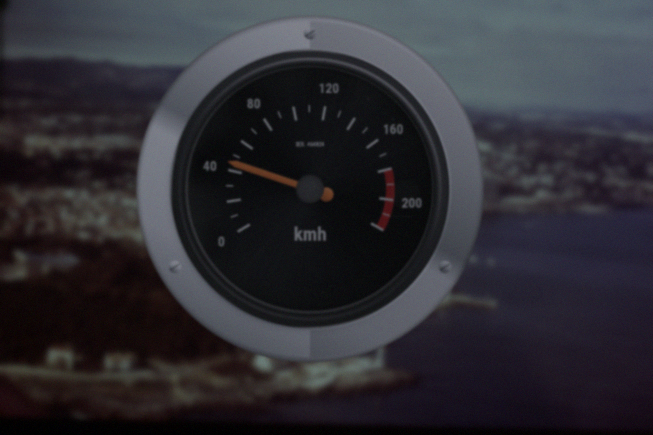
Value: 45 km/h
